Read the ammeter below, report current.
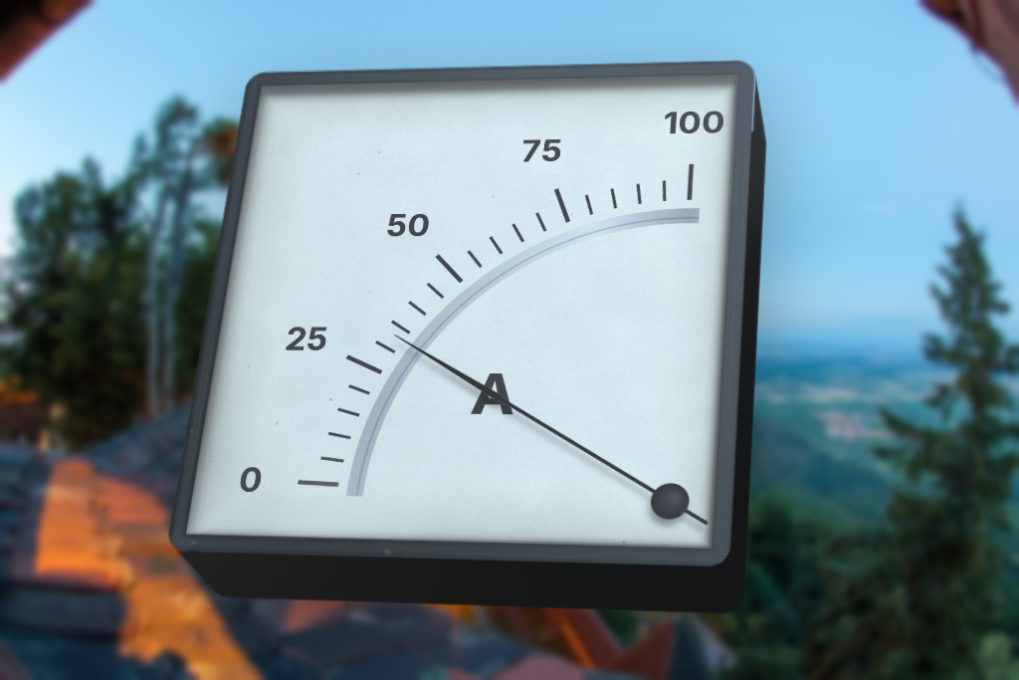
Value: 32.5 A
